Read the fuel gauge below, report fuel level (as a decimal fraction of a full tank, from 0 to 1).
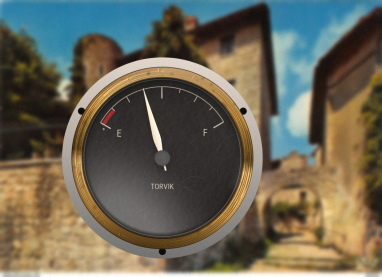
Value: 0.375
